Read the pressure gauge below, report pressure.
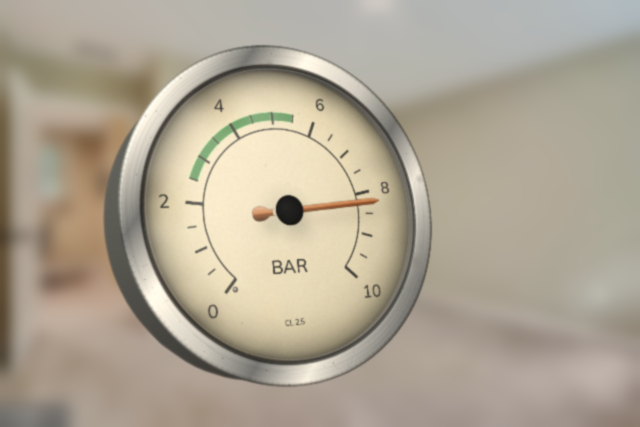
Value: 8.25 bar
